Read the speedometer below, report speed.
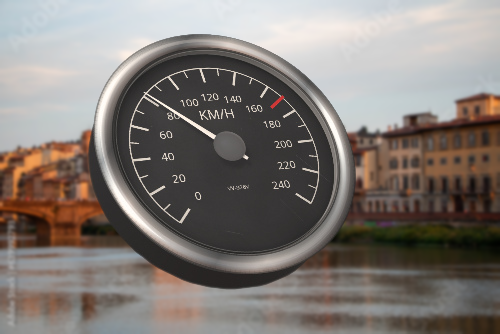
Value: 80 km/h
